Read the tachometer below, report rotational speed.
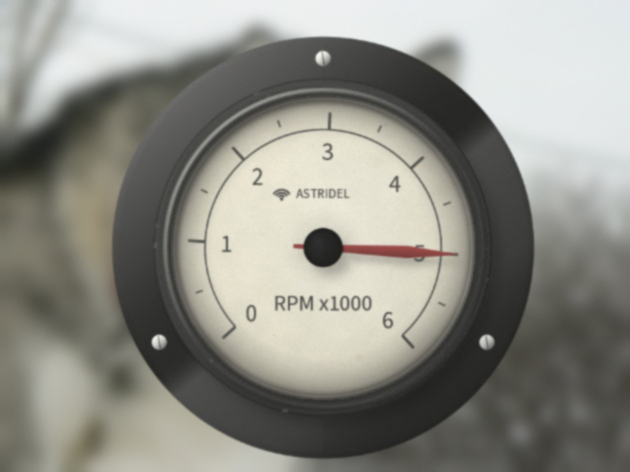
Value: 5000 rpm
